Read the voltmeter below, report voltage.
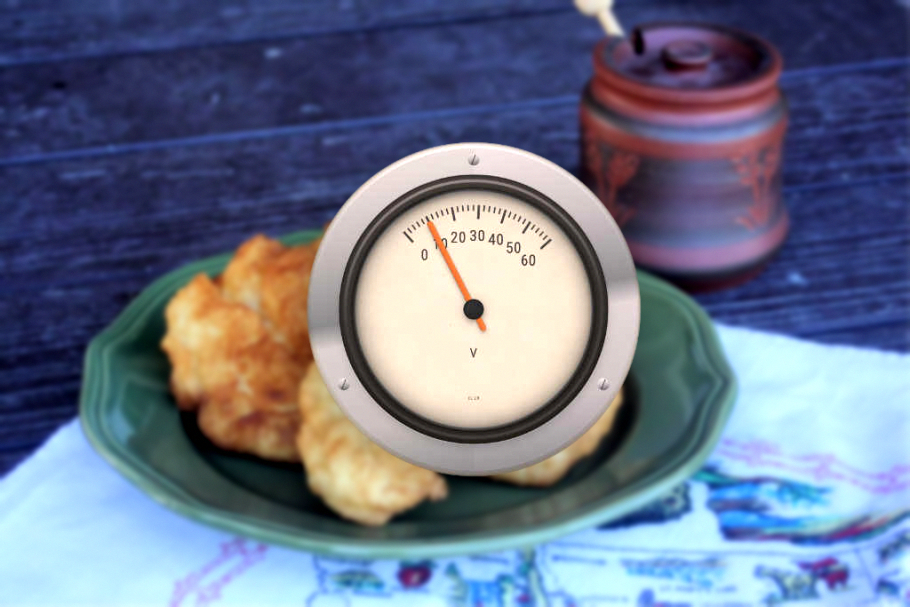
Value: 10 V
